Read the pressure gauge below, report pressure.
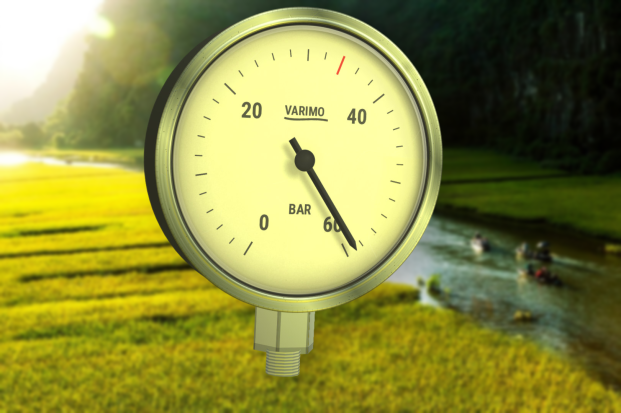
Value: 59 bar
